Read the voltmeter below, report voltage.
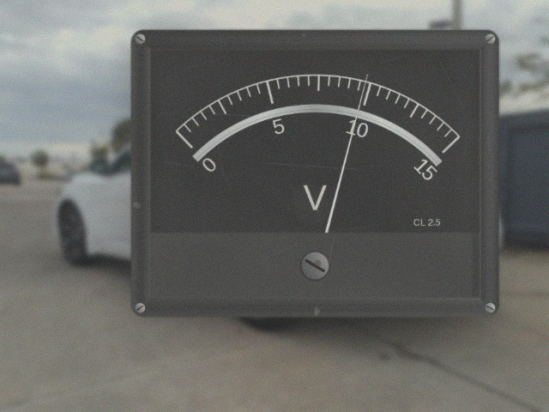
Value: 9.75 V
